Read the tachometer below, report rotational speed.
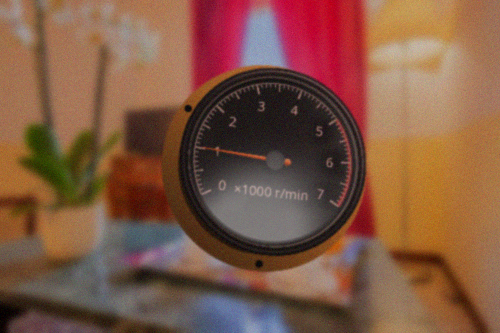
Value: 1000 rpm
